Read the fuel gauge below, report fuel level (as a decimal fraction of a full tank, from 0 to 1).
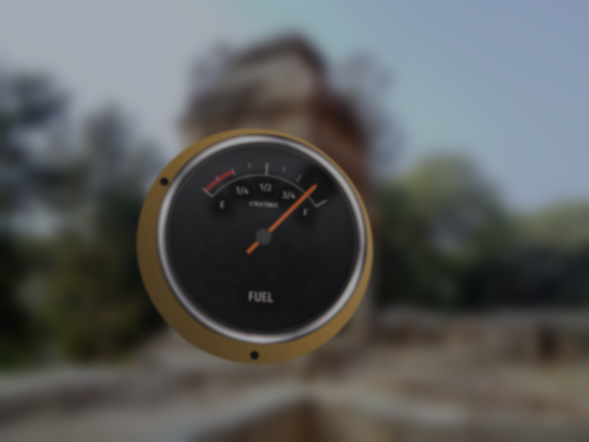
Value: 0.875
